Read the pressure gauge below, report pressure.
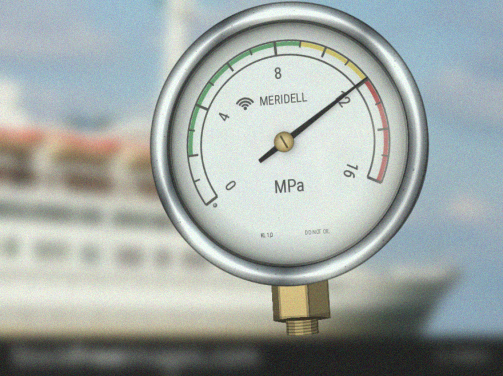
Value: 12 MPa
